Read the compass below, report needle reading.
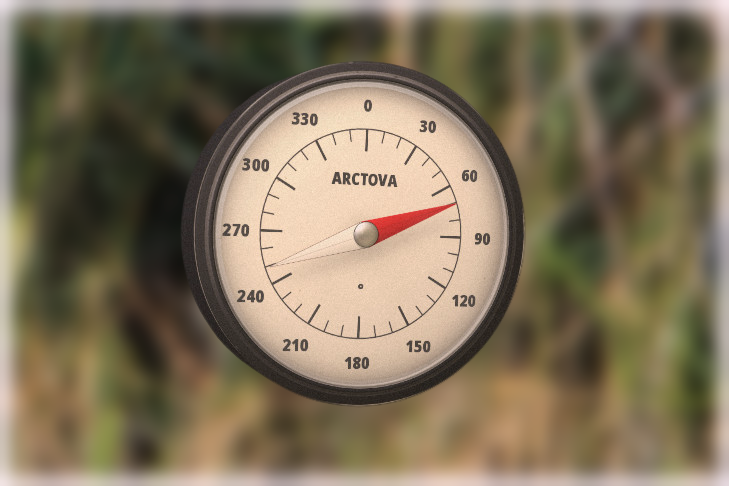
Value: 70 °
